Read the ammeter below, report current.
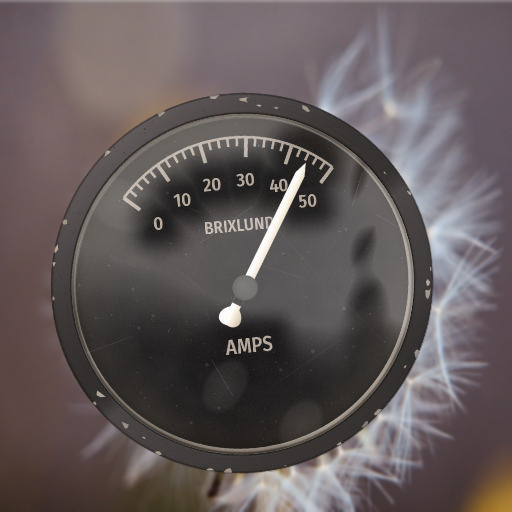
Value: 44 A
